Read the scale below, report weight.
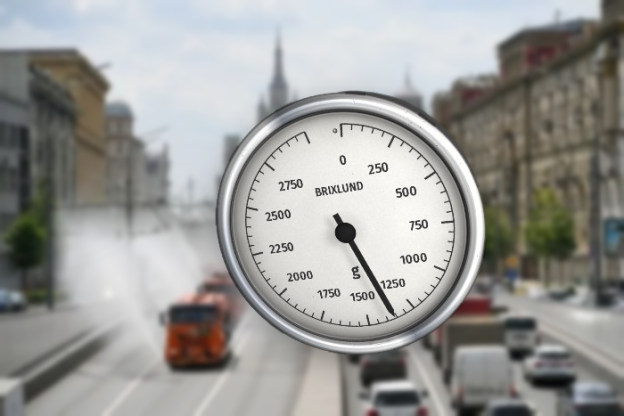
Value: 1350 g
